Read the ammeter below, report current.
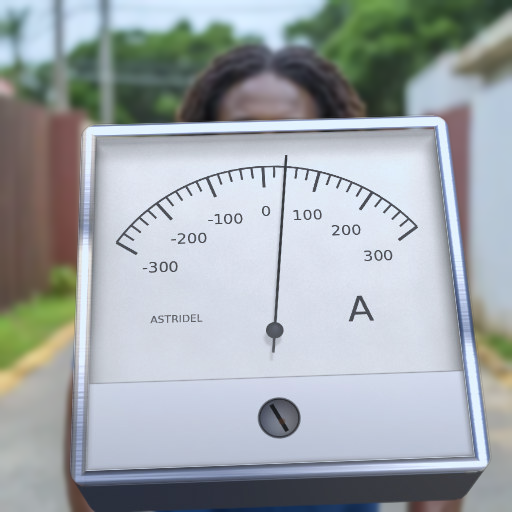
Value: 40 A
